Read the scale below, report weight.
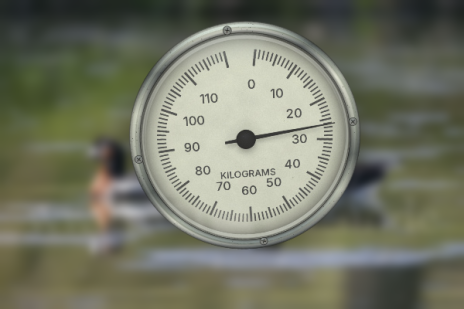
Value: 26 kg
